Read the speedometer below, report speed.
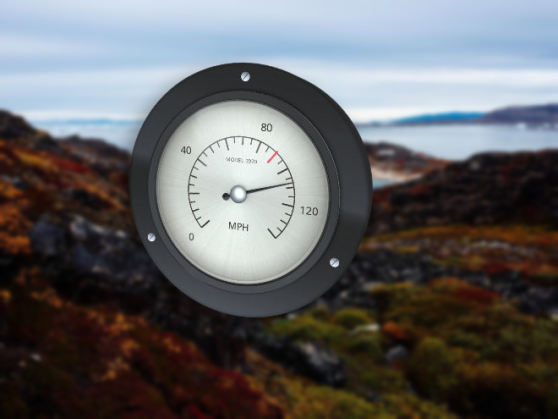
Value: 107.5 mph
